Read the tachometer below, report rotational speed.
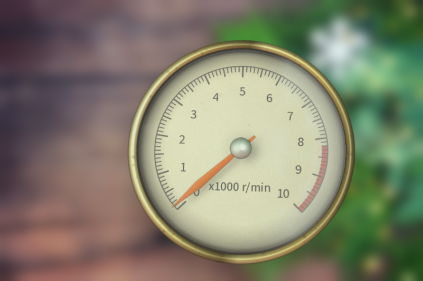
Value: 100 rpm
